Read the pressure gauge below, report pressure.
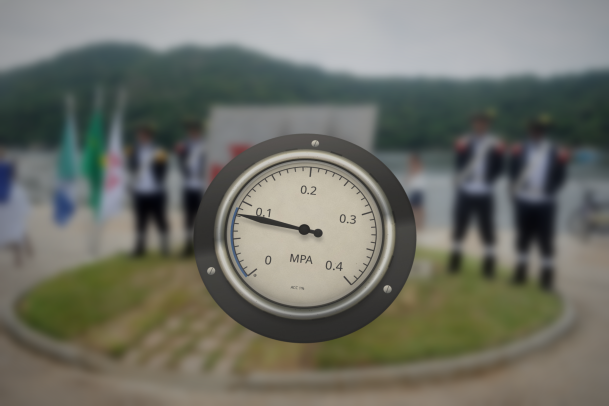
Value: 0.08 MPa
